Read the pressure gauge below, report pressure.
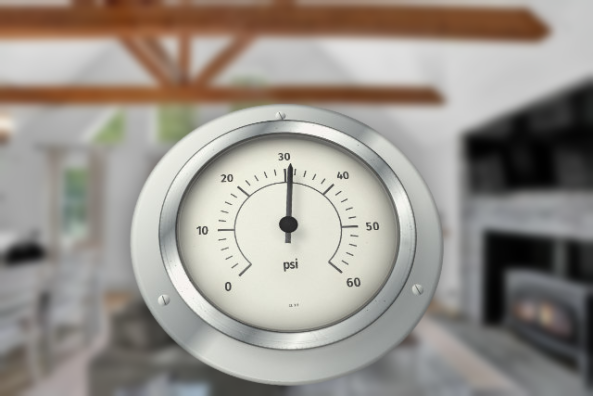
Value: 31 psi
